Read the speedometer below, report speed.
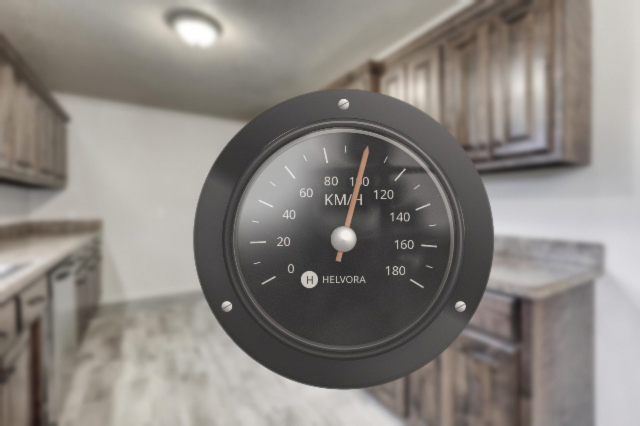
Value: 100 km/h
